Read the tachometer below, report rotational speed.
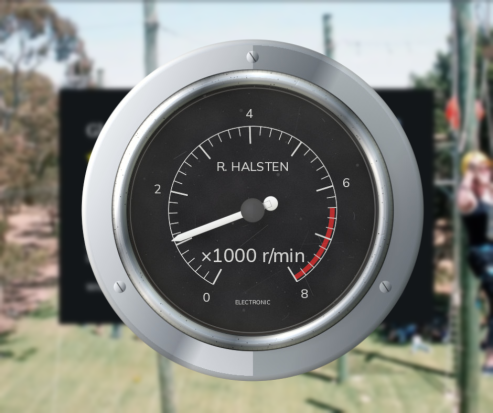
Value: 1100 rpm
